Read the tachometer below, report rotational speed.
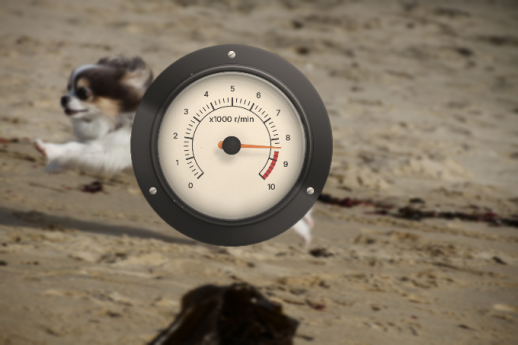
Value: 8400 rpm
